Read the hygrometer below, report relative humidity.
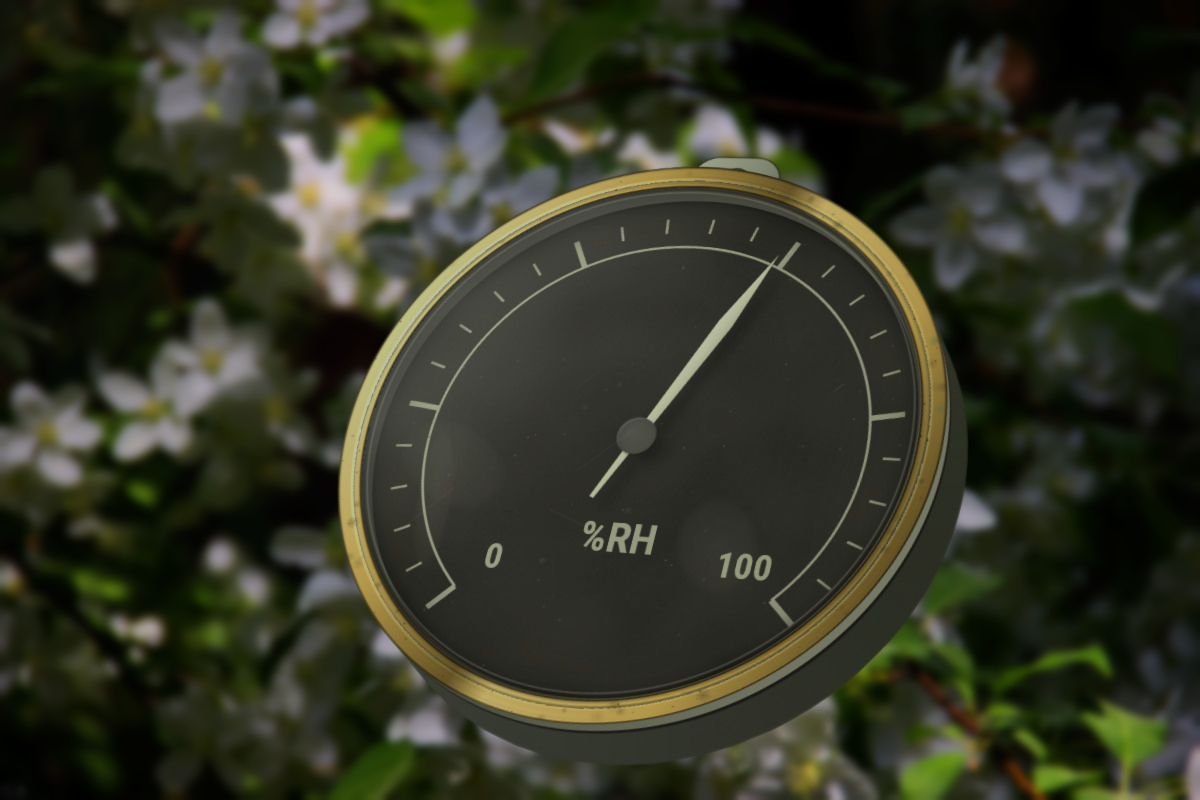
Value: 60 %
